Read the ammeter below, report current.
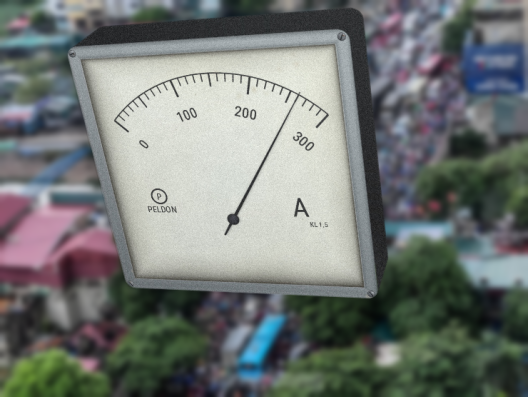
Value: 260 A
